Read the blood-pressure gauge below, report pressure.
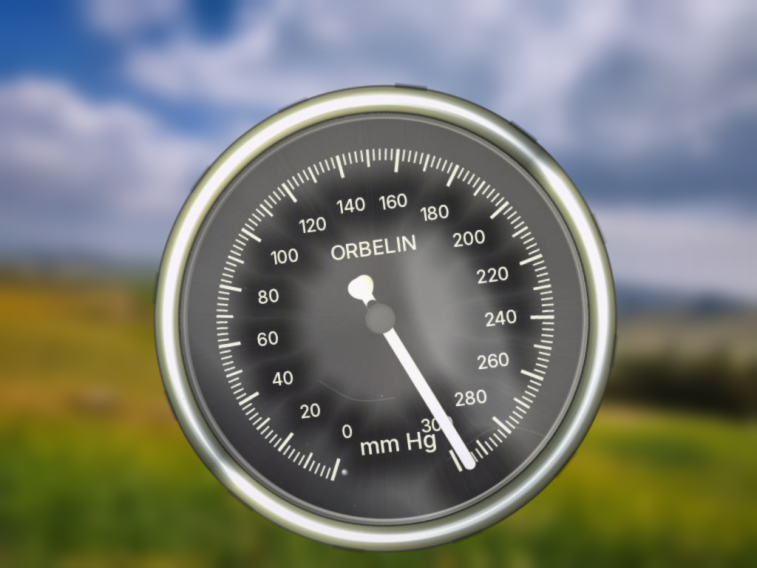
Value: 296 mmHg
